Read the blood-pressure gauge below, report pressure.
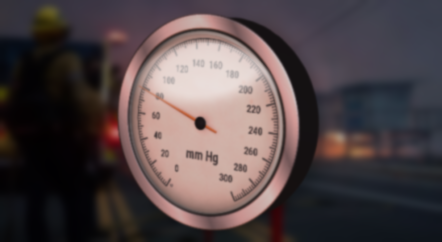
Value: 80 mmHg
